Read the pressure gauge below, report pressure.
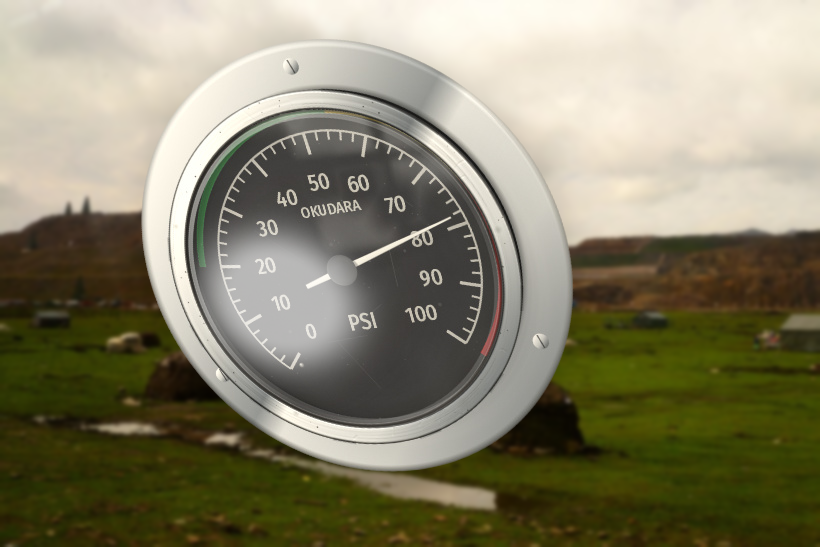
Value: 78 psi
